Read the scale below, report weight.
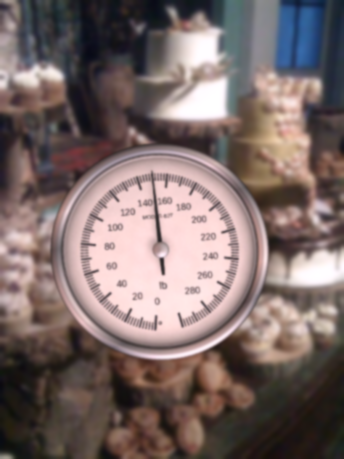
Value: 150 lb
